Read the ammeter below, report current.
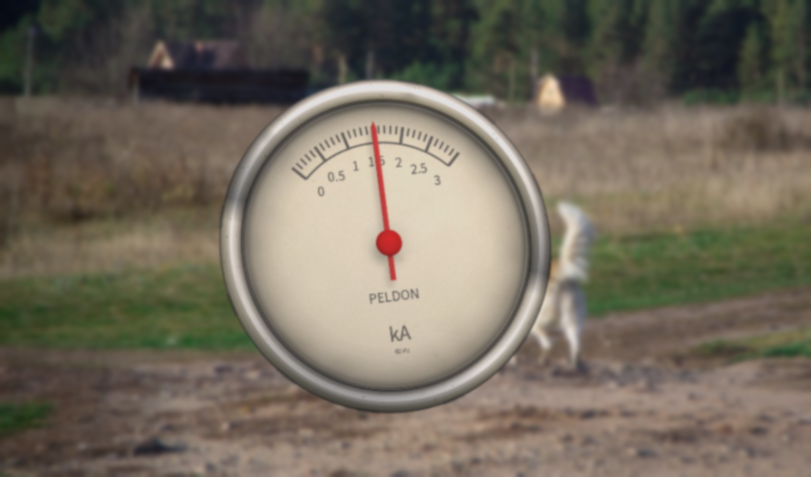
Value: 1.5 kA
